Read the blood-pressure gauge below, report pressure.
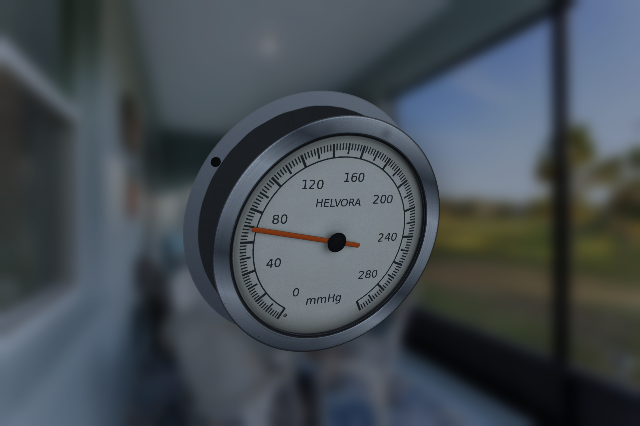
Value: 70 mmHg
